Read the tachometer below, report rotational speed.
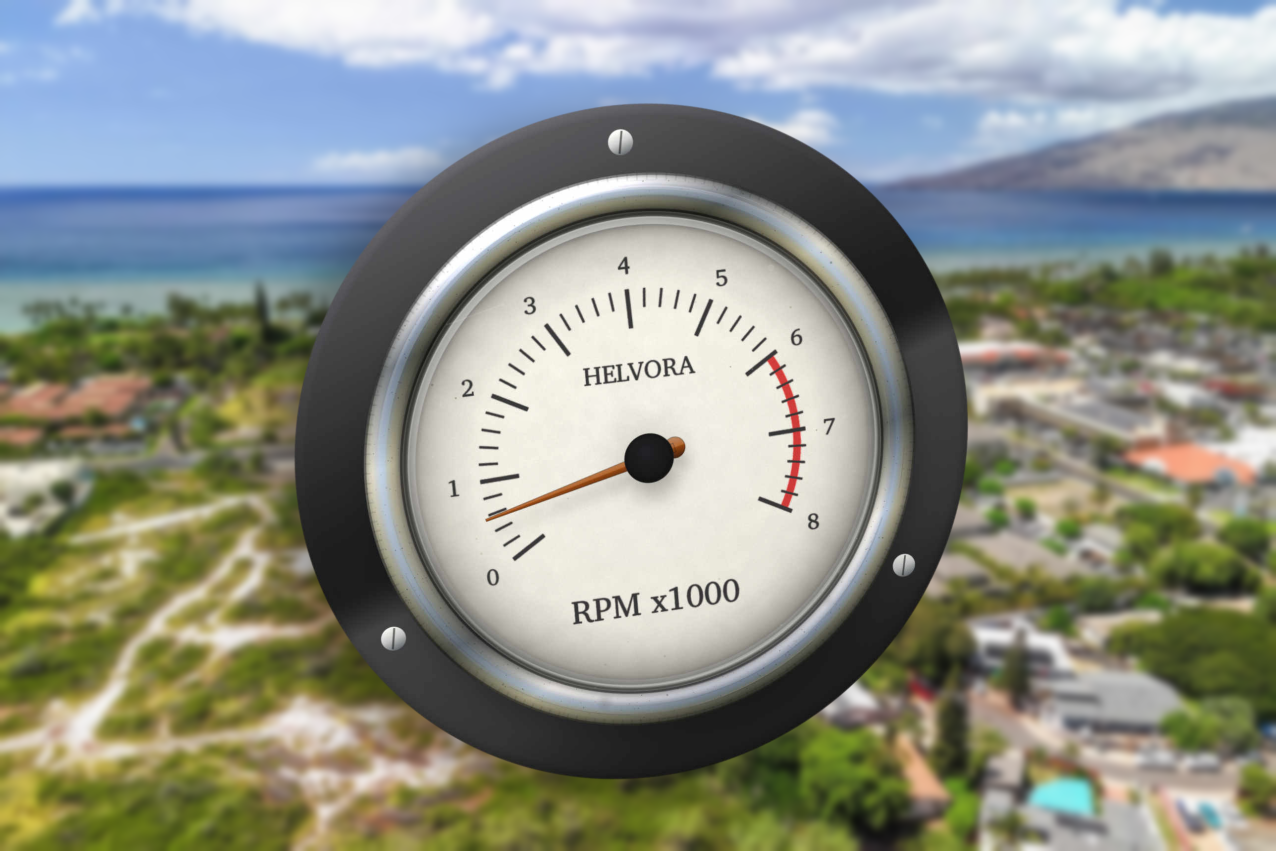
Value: 600 rpm
